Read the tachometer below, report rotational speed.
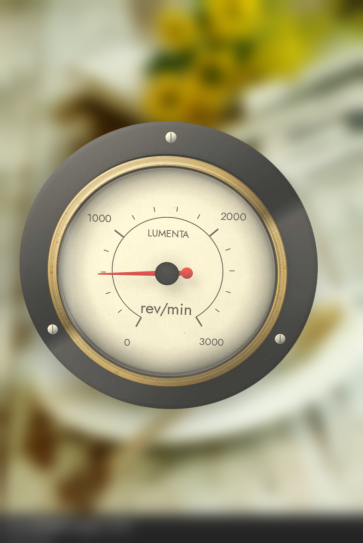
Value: 600 rpm
